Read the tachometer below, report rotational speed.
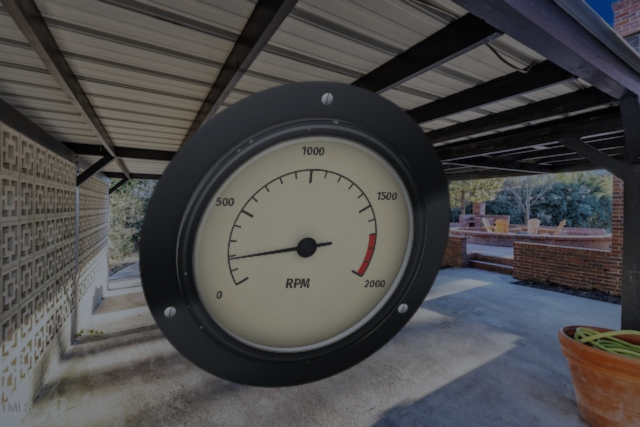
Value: 200 rpm
